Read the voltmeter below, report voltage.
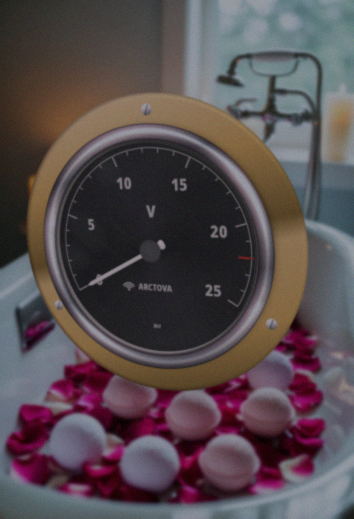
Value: 0 V
